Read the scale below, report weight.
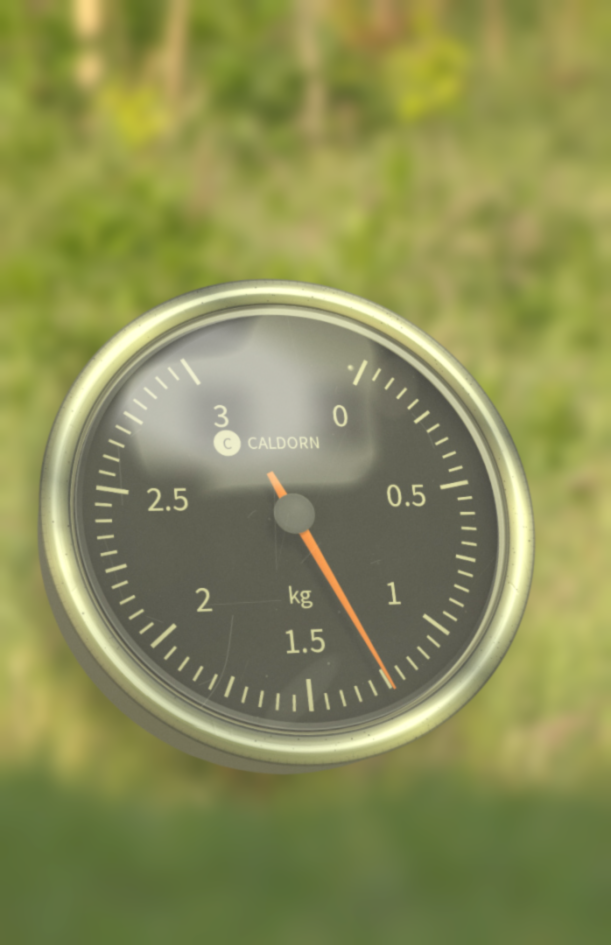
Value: 1.25 kg
